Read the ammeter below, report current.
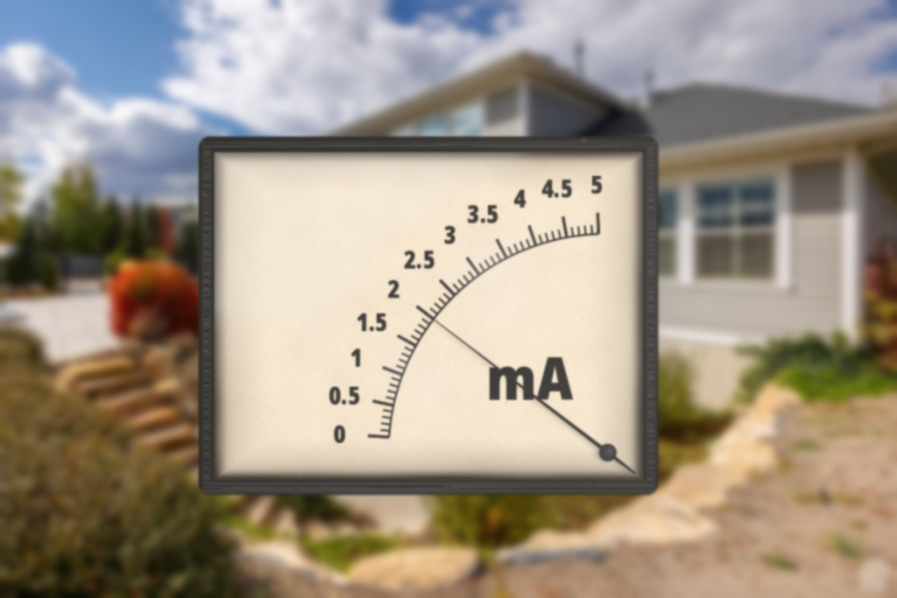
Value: 2 mA
